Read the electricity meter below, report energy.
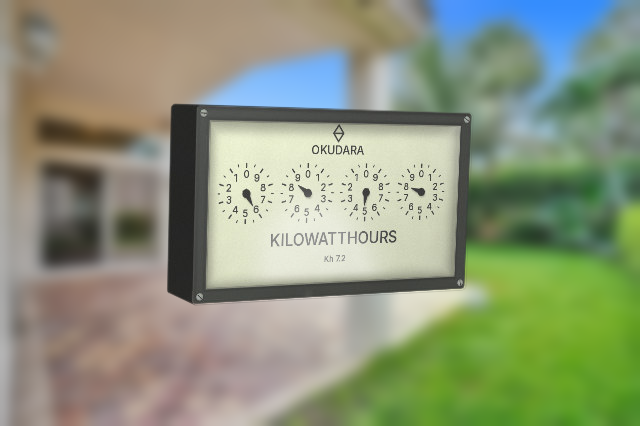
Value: 5848 kWh
